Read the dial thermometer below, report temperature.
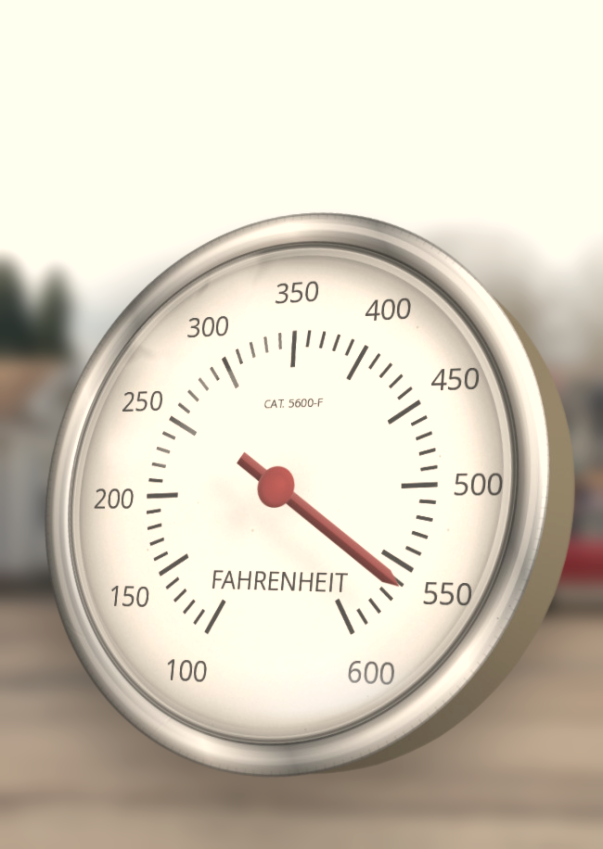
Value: 560 °F
